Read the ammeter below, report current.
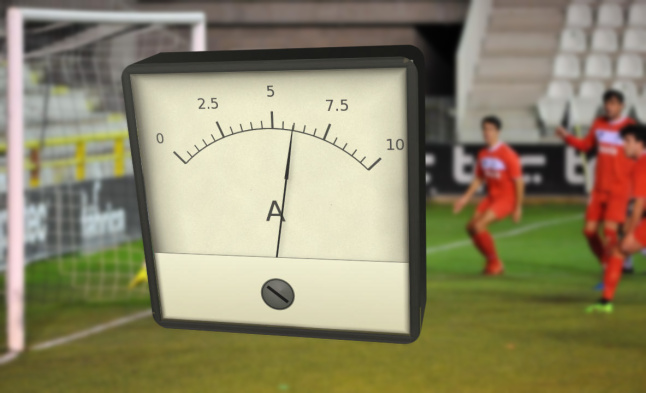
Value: 6 A
